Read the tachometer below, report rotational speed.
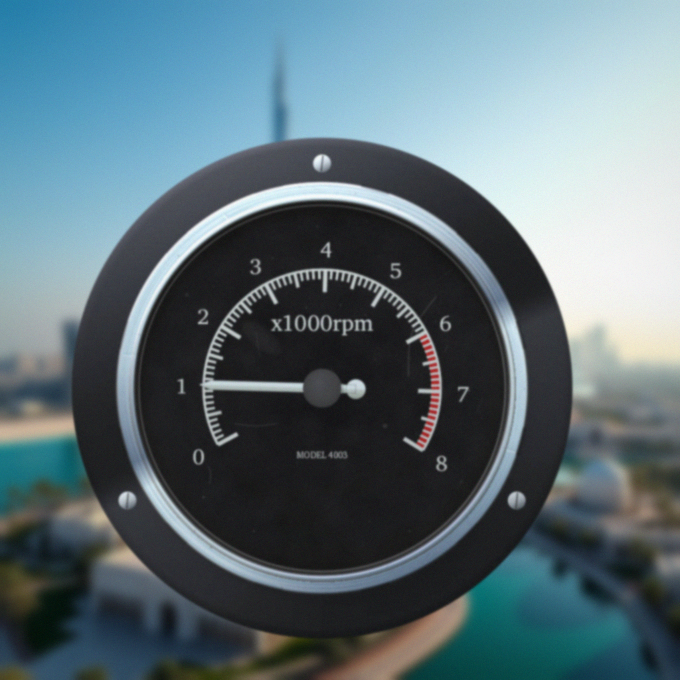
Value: 1000 rpm
